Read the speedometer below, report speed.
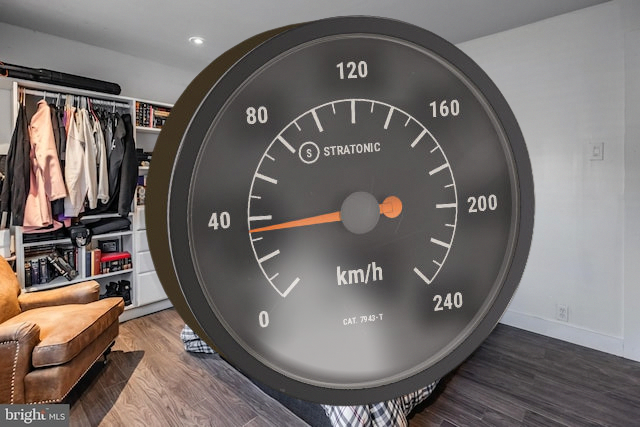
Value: 35 km/h
